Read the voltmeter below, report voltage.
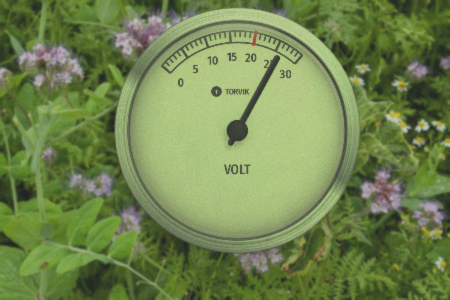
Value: 26 V
